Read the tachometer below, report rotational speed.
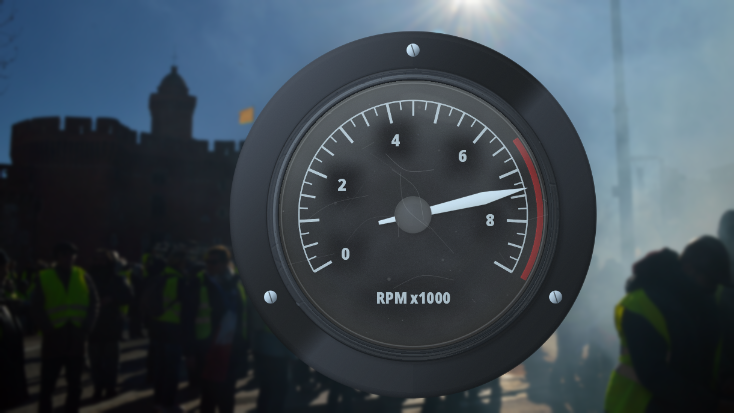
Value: 7375 rpm
